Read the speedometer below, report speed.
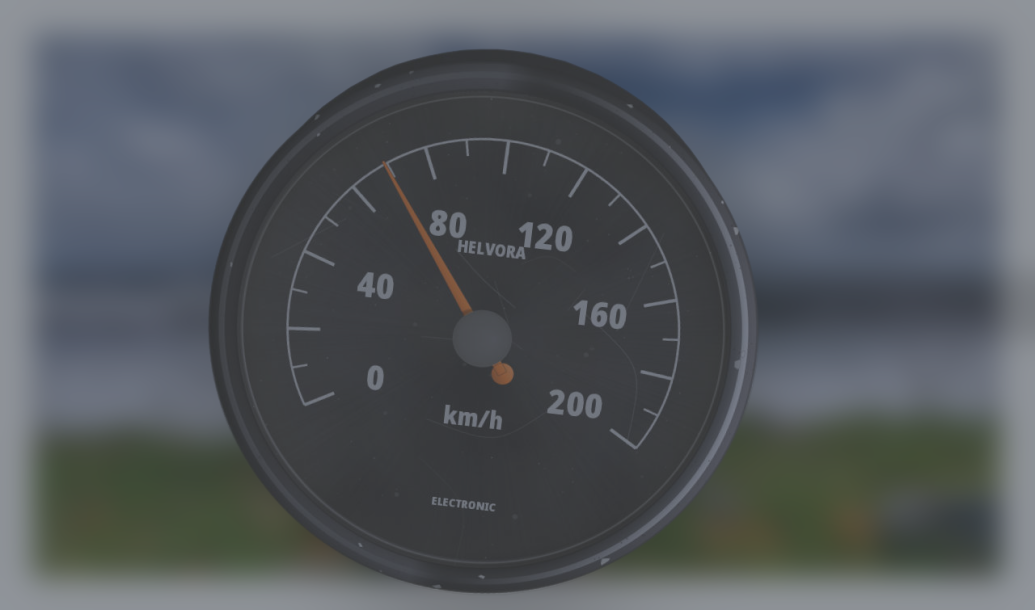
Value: 70 km/h
